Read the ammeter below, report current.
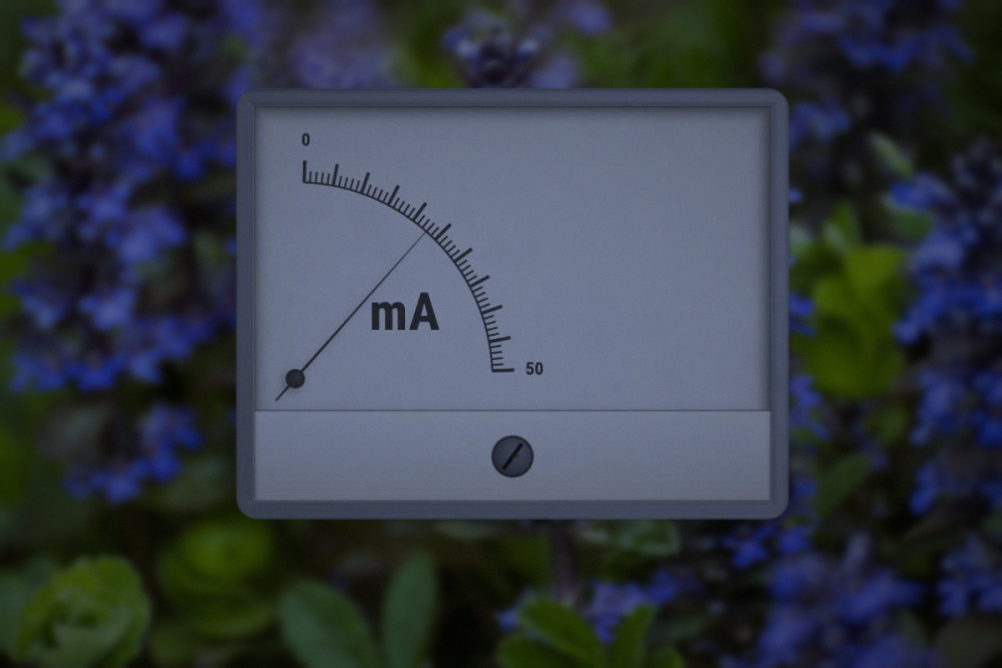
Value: 23 mA
